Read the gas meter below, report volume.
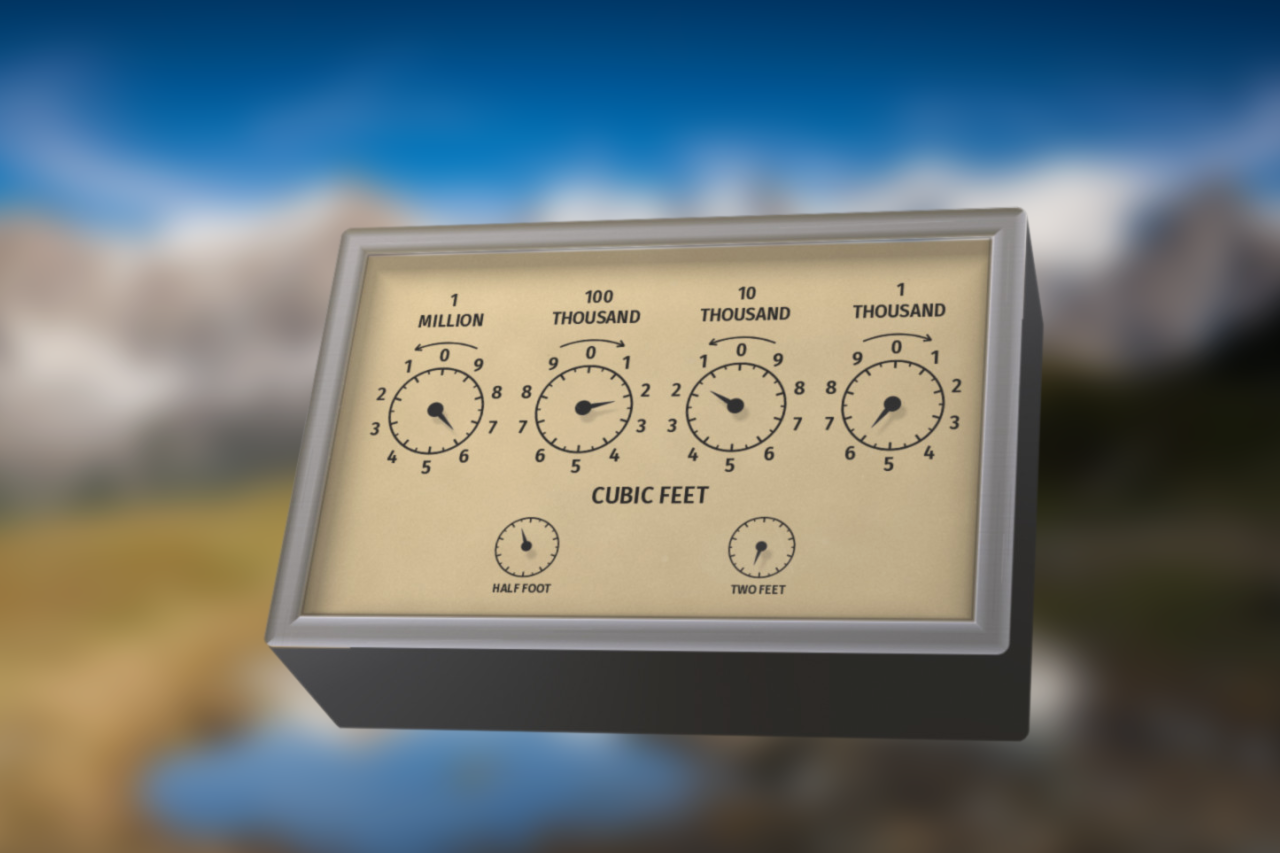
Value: 621600 ft³
